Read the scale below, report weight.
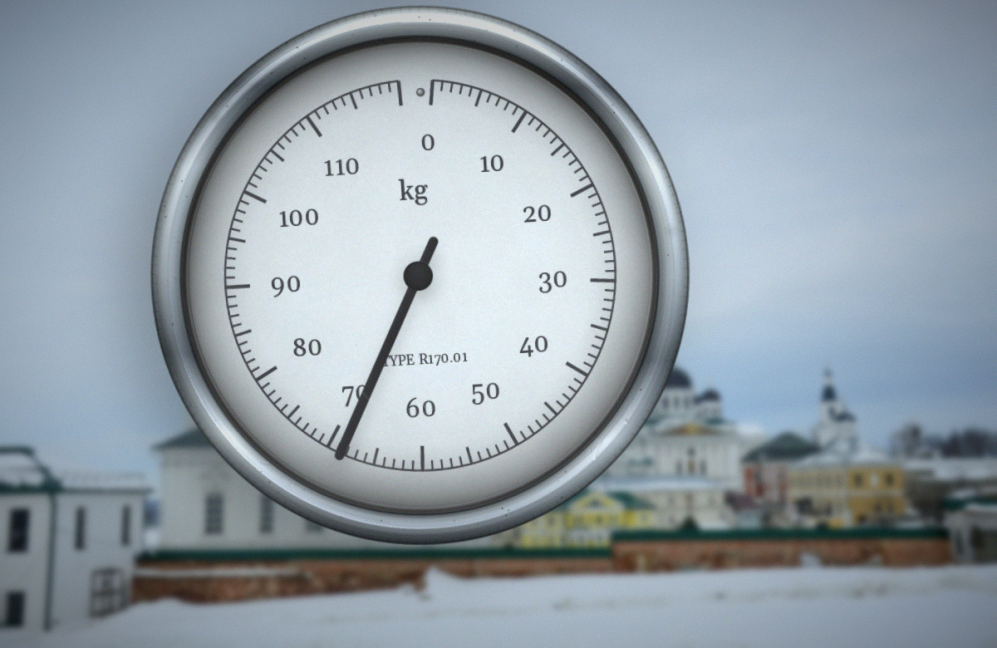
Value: 68.5 kg
